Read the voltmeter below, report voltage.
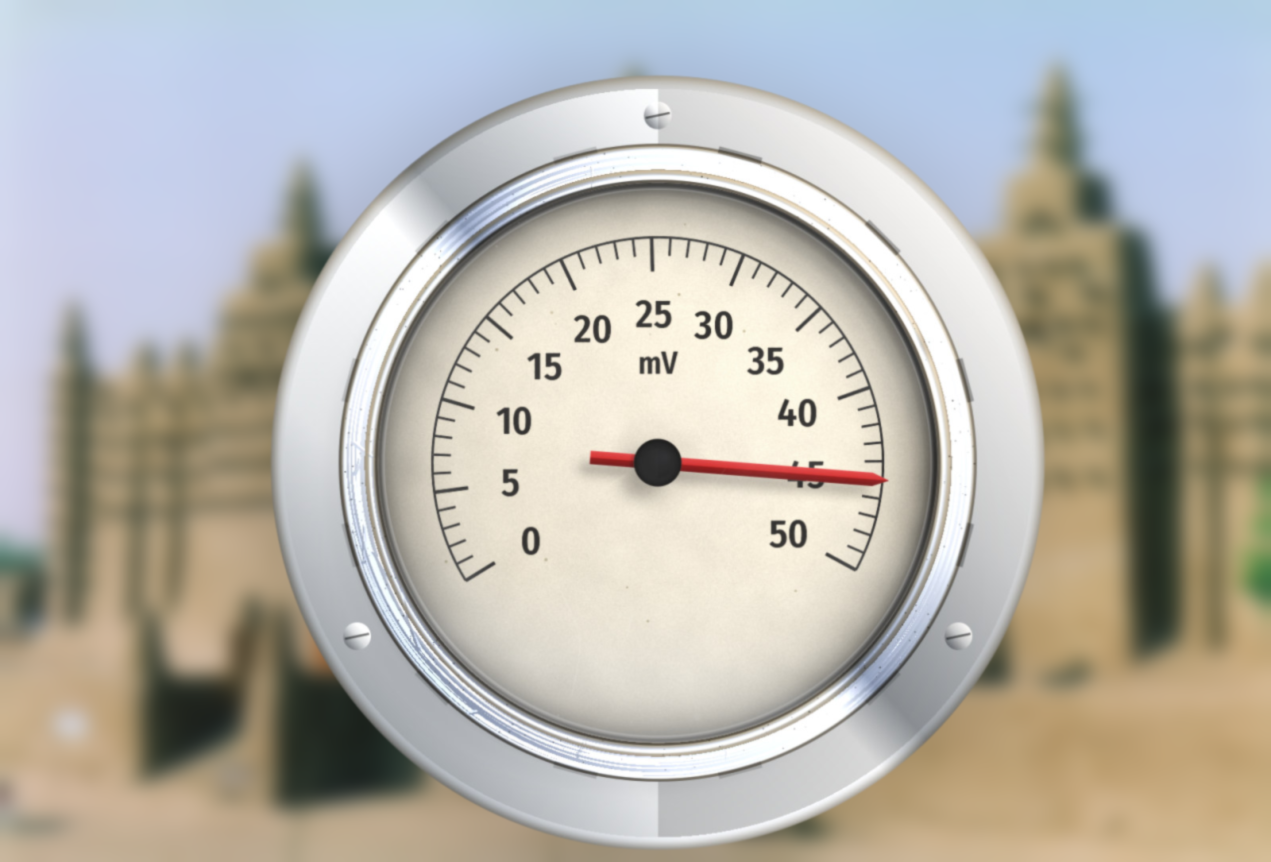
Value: 45 mV
